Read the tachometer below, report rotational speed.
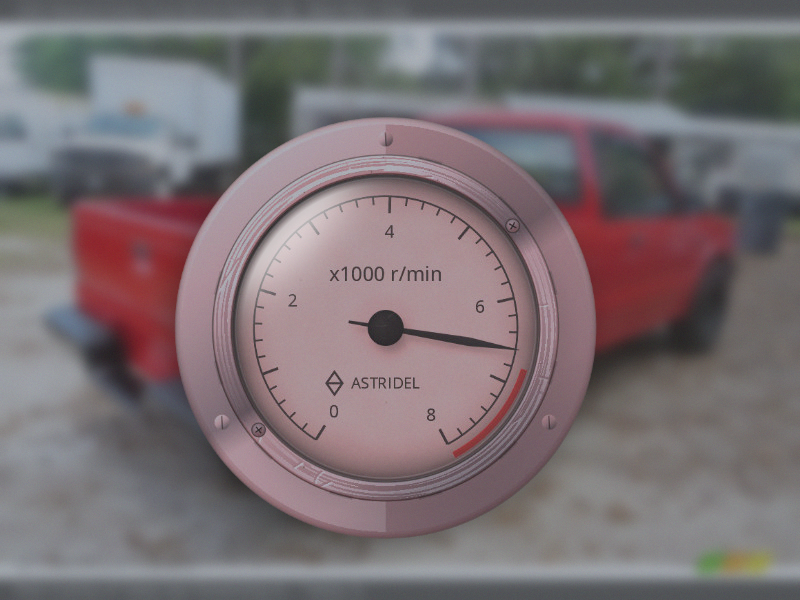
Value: 6600 rpm
